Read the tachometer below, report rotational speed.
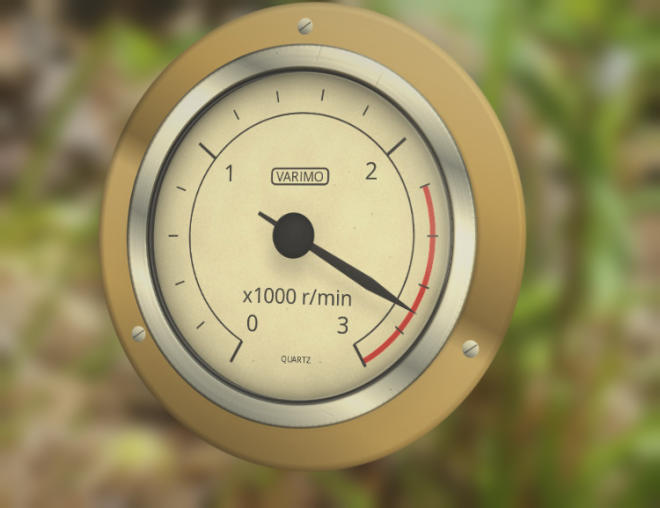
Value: 2700 rpm
